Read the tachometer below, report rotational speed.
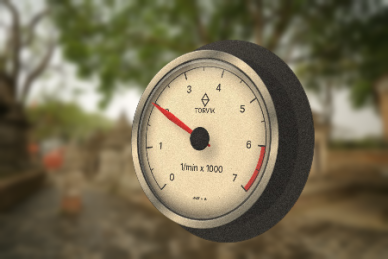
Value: 2000 rpm
